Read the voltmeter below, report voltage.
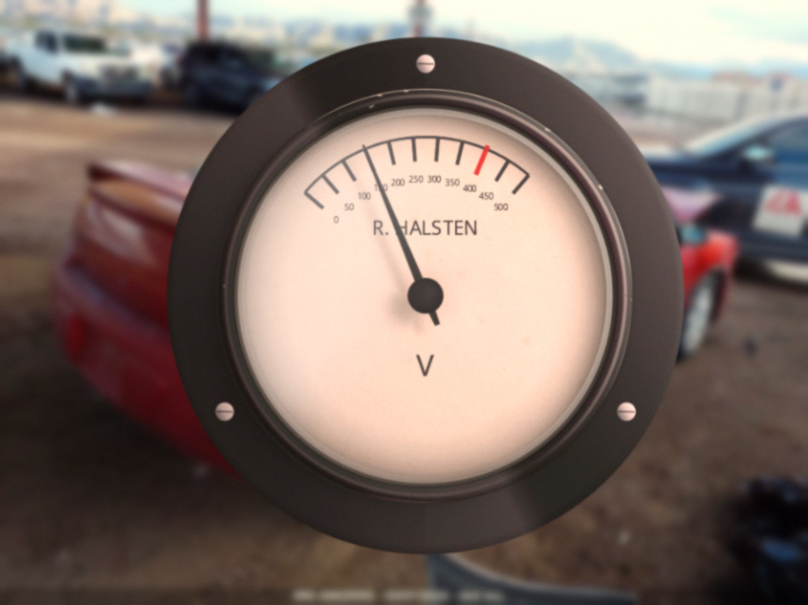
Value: 150 V
